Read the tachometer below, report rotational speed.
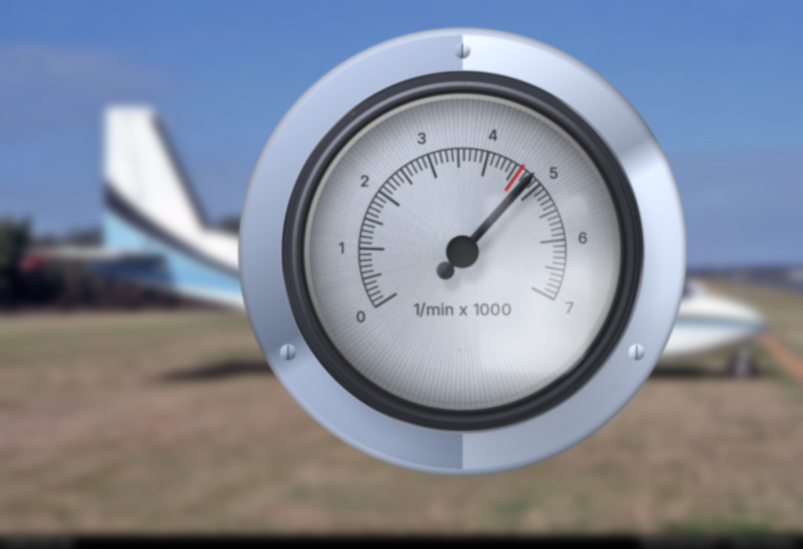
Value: 4800 rpm
